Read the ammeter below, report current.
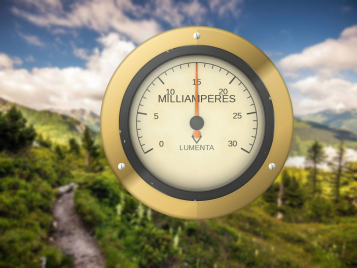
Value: 15 mA
